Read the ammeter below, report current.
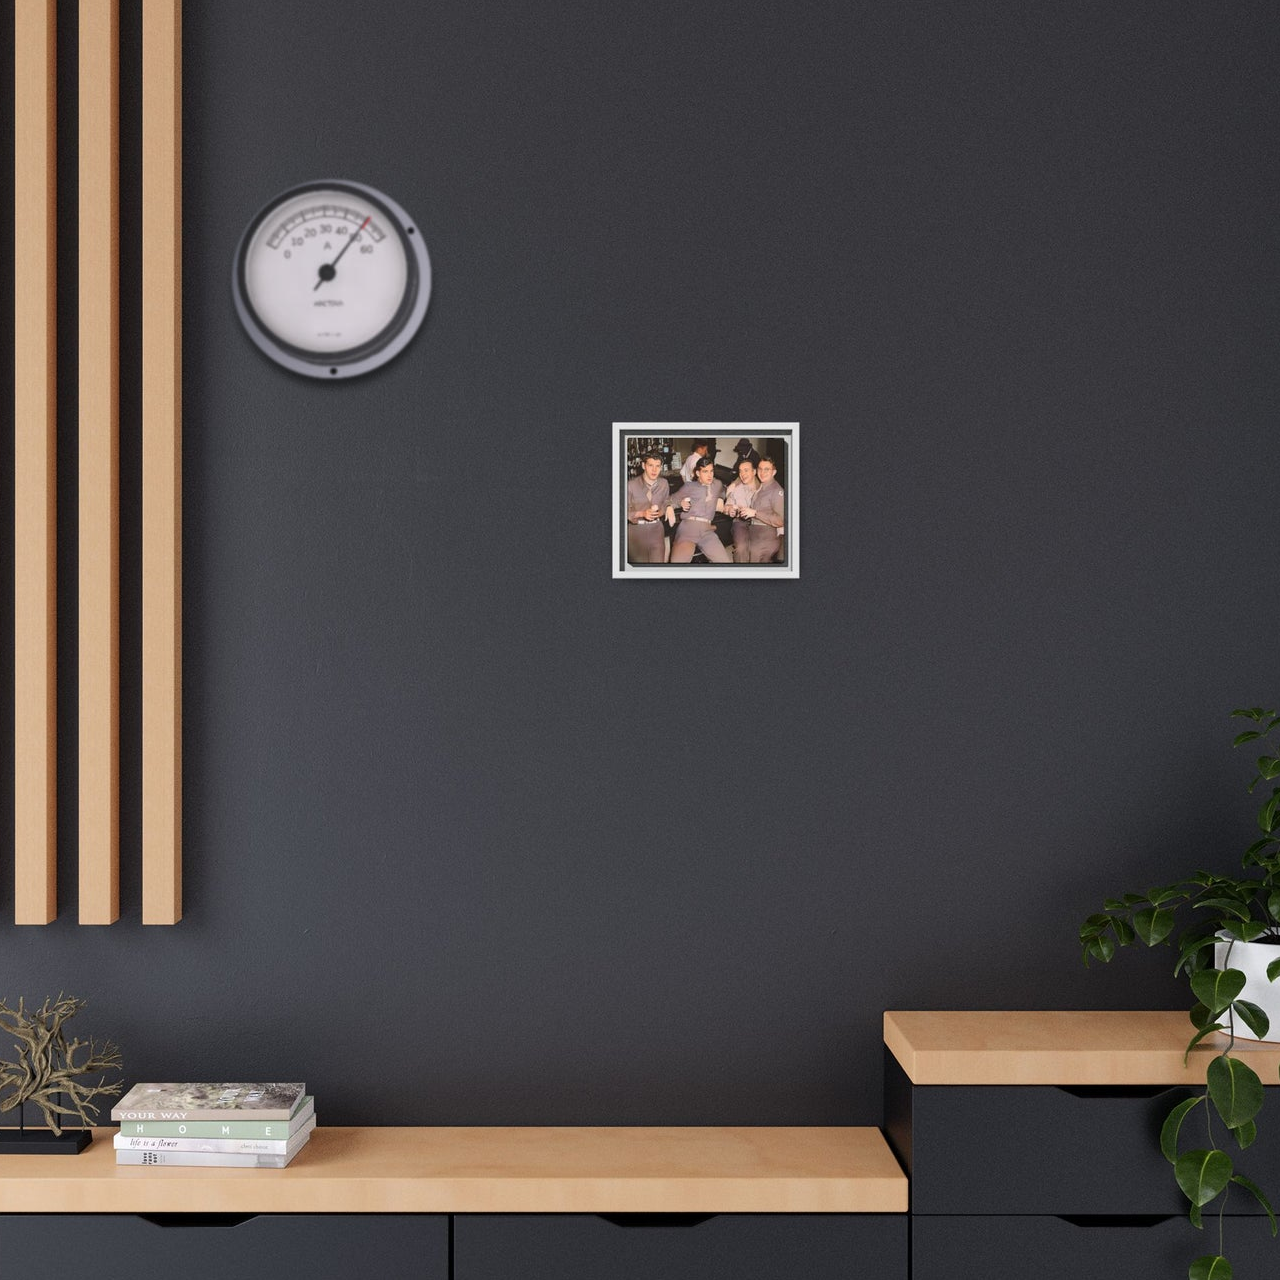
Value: 50 A
